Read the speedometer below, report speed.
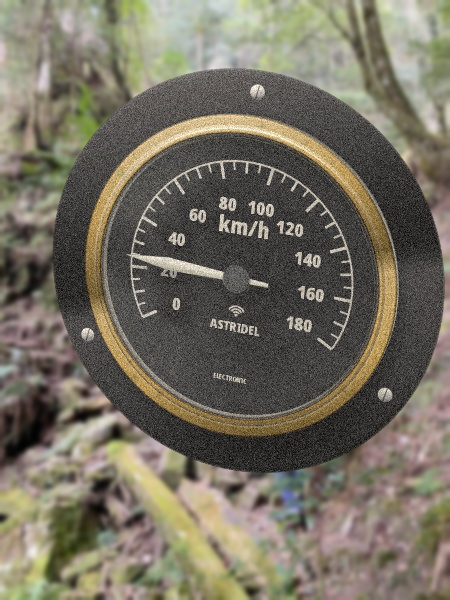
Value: 25 km/h
